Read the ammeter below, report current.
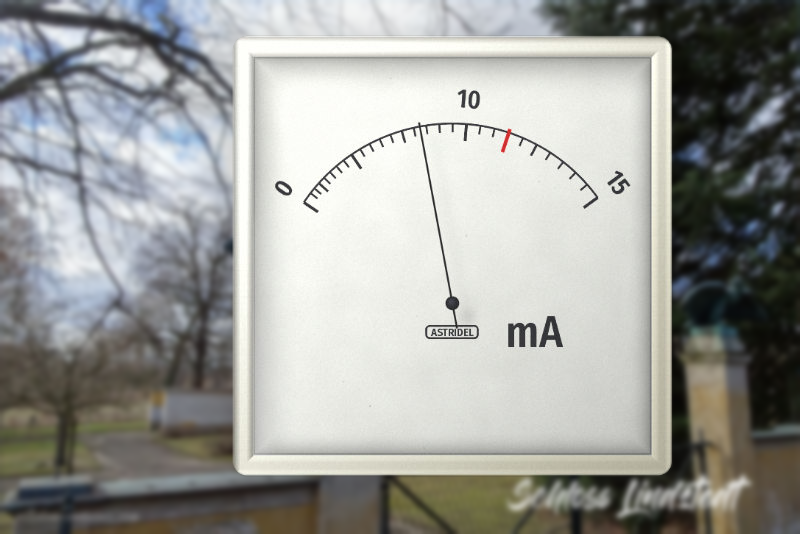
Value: 8.25 mA
